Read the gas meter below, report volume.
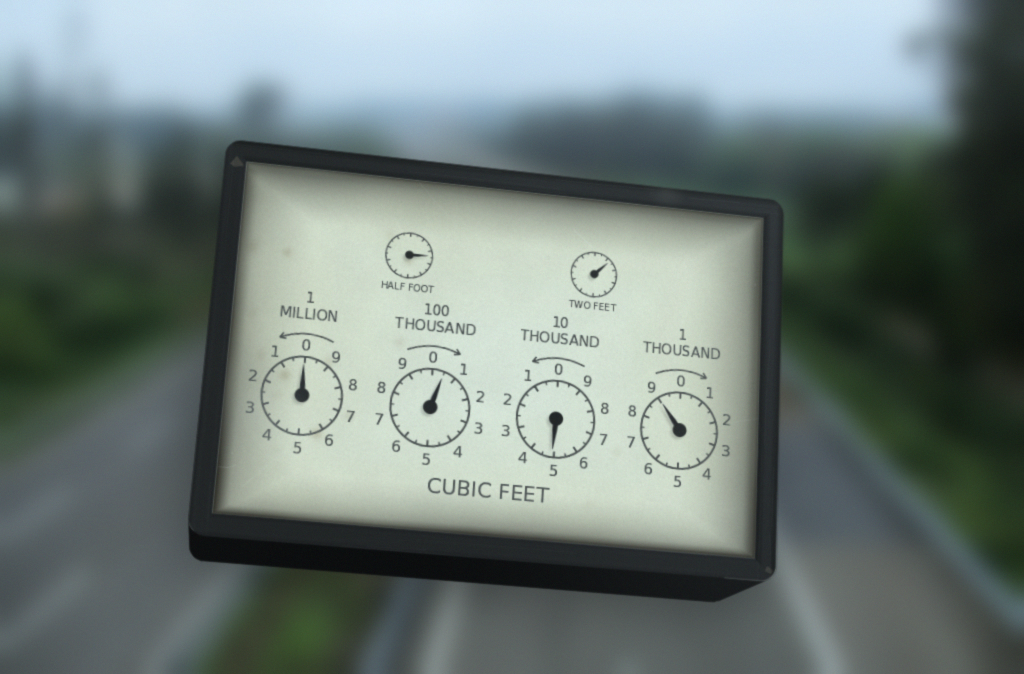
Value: 4900 ft³
